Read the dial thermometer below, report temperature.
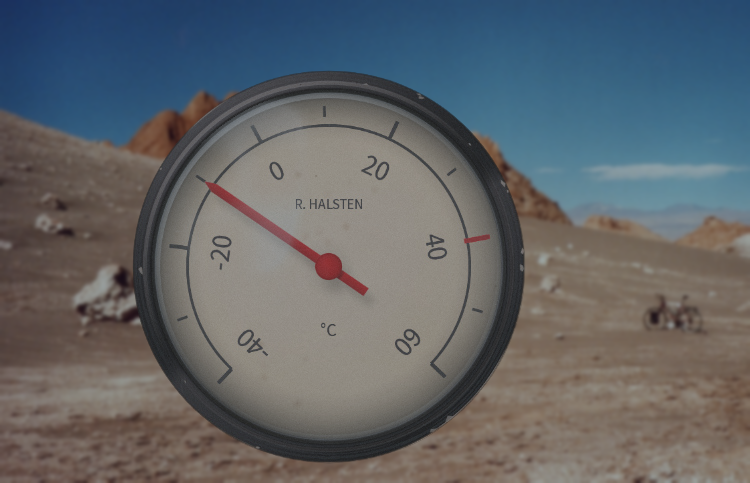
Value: -10 °C
